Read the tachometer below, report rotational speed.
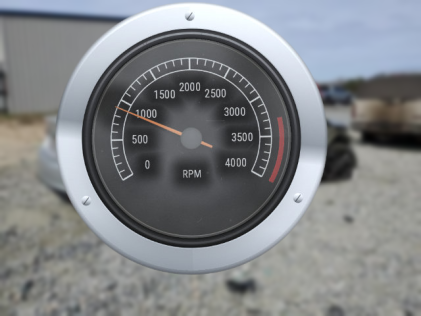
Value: 900 rpm
